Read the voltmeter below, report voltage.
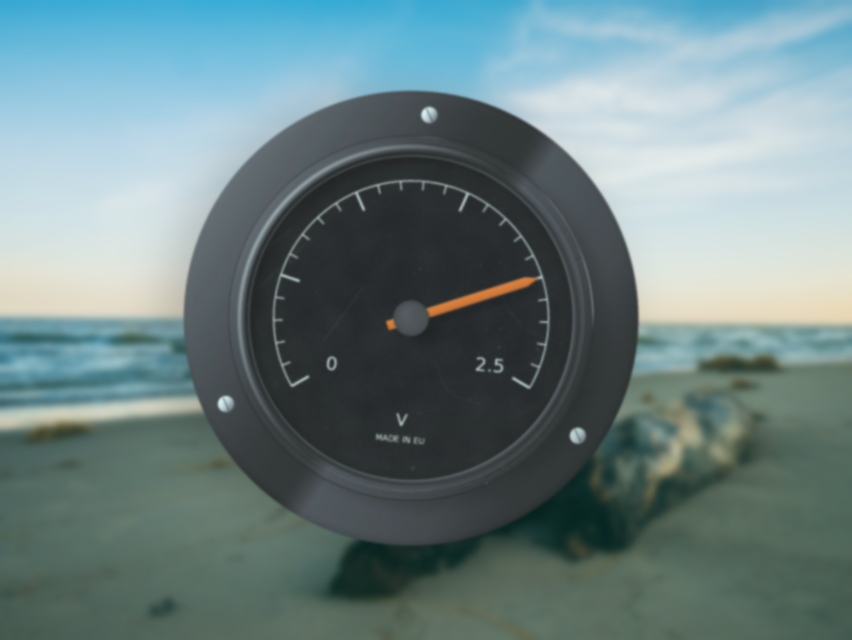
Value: 2 V
